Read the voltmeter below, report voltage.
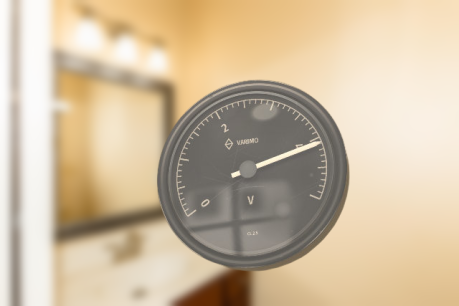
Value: 4.1 V
